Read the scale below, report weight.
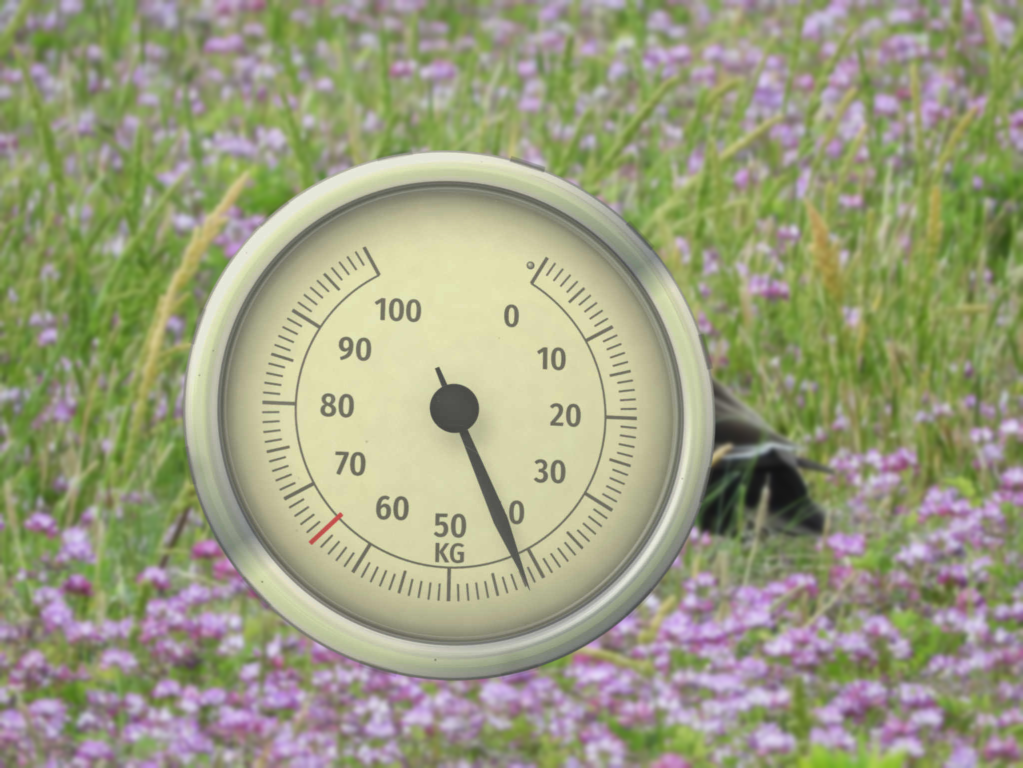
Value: 42 kg
